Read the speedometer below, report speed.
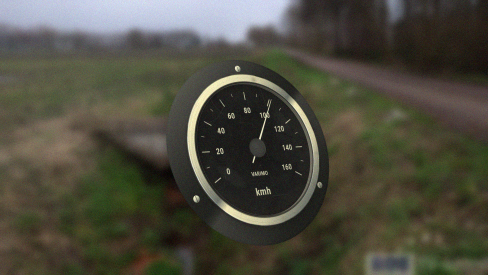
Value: 100 km/h
